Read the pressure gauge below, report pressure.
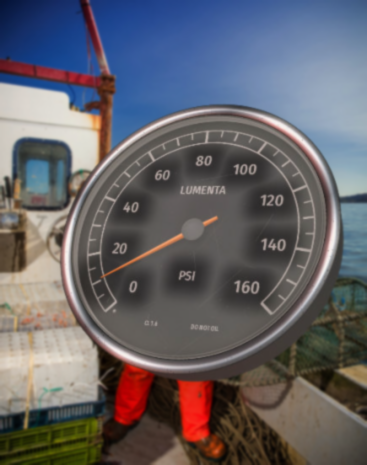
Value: 10 psi
